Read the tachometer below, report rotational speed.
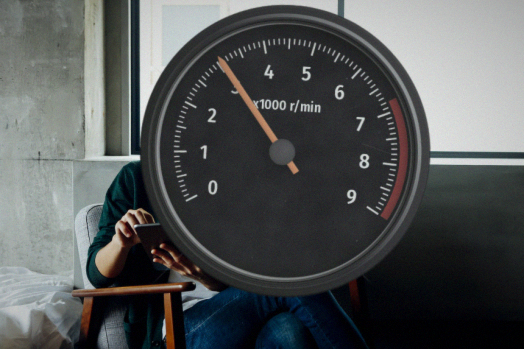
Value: 3100 rpm
